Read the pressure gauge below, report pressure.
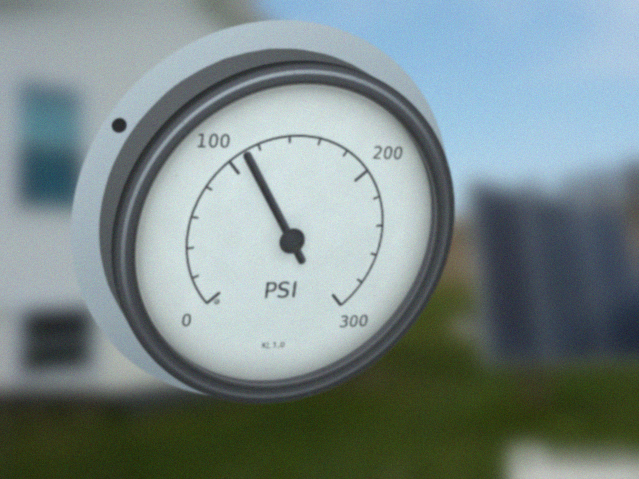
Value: 110 psi
